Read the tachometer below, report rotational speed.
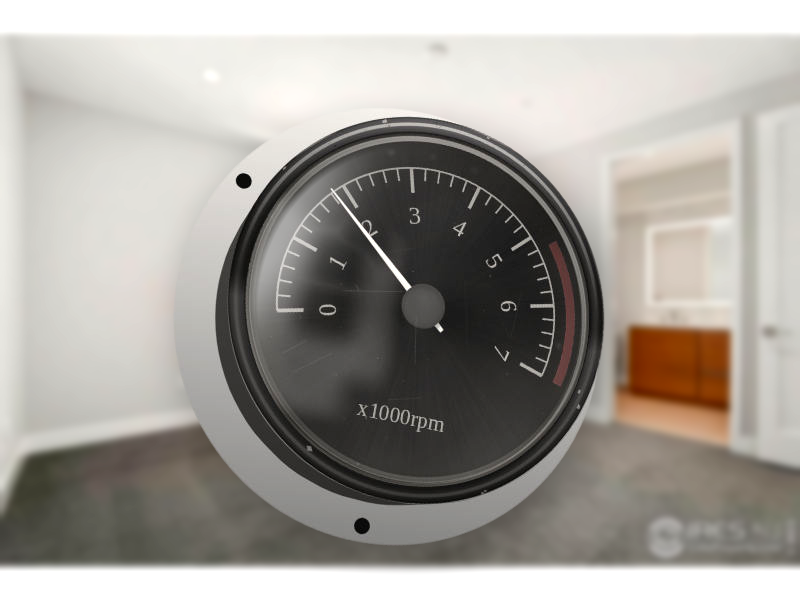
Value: 1800 rpm
